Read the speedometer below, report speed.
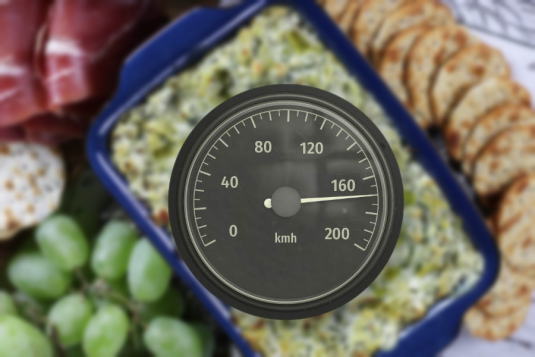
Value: 170 km/h
